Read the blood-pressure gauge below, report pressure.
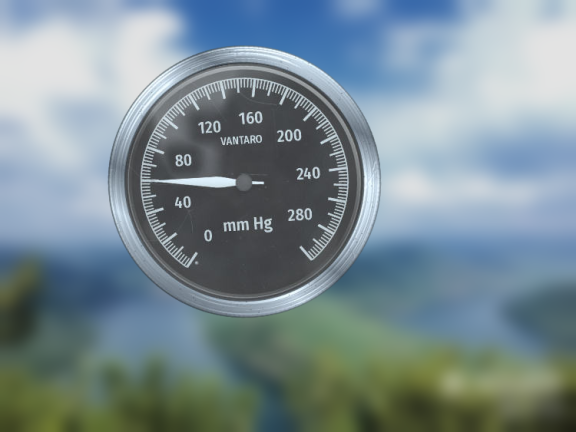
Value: 60 mmHg
